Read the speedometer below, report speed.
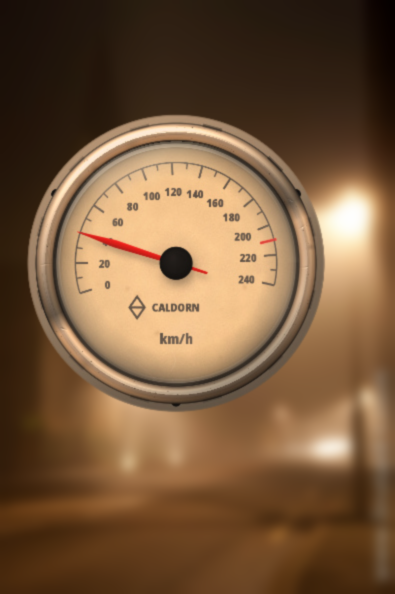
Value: 40 km/h
